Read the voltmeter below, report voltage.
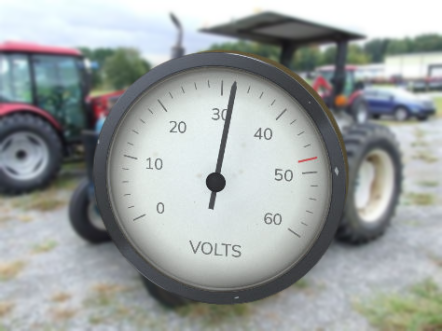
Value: 32 V
